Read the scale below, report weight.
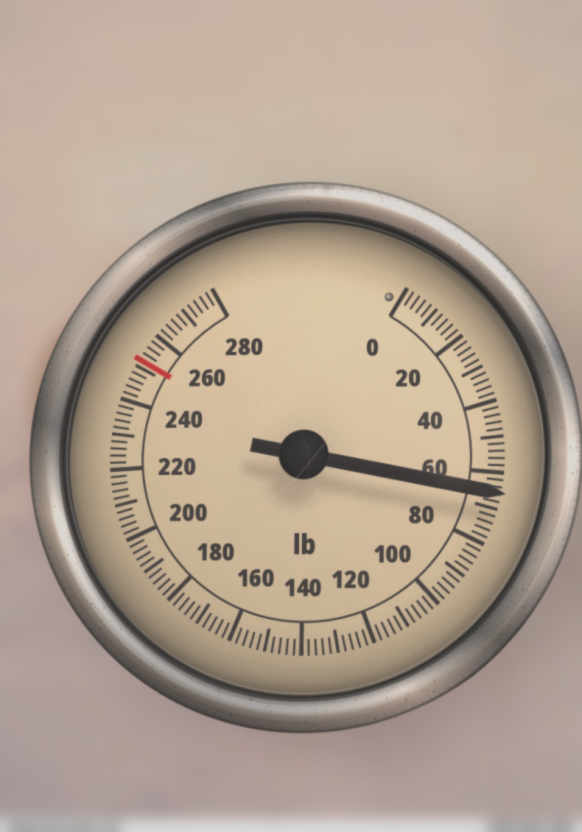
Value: 66 lb
